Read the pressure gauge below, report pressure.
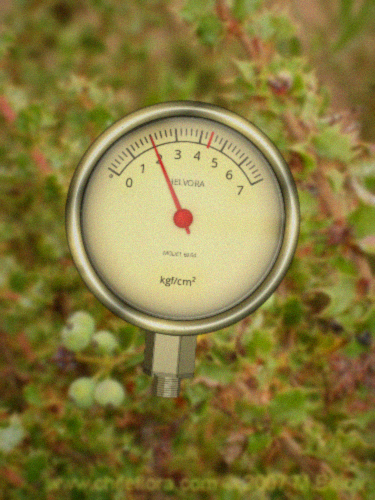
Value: 2 kg/cm²
